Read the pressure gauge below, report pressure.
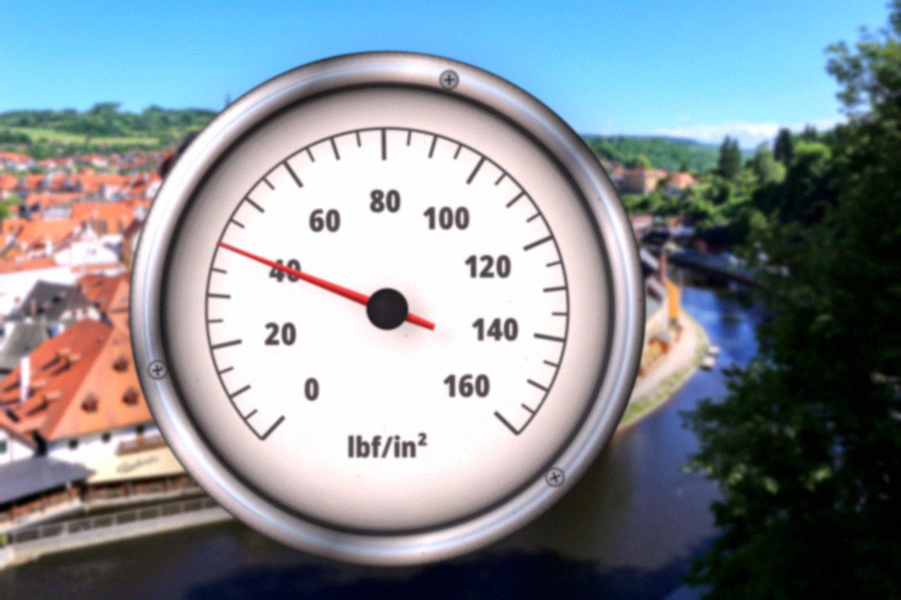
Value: 40 psi
